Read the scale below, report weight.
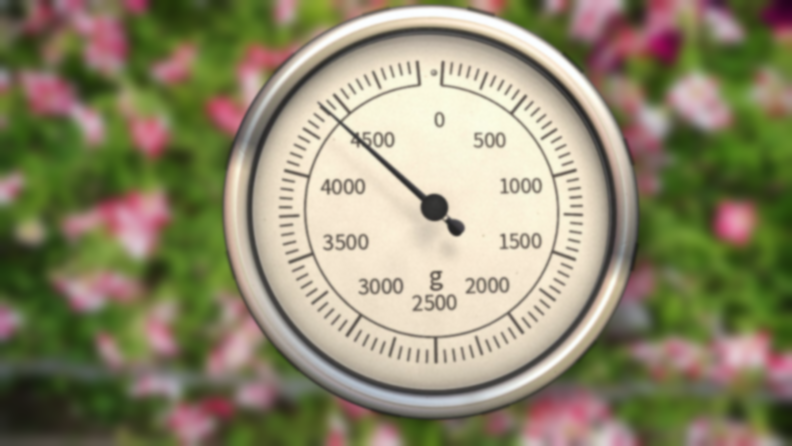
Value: 4400 g
